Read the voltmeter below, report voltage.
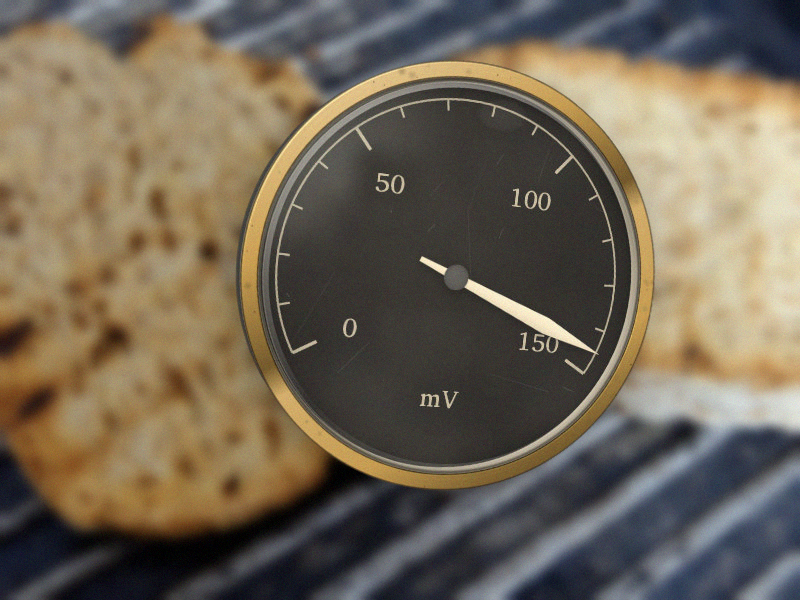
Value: 145 mV
